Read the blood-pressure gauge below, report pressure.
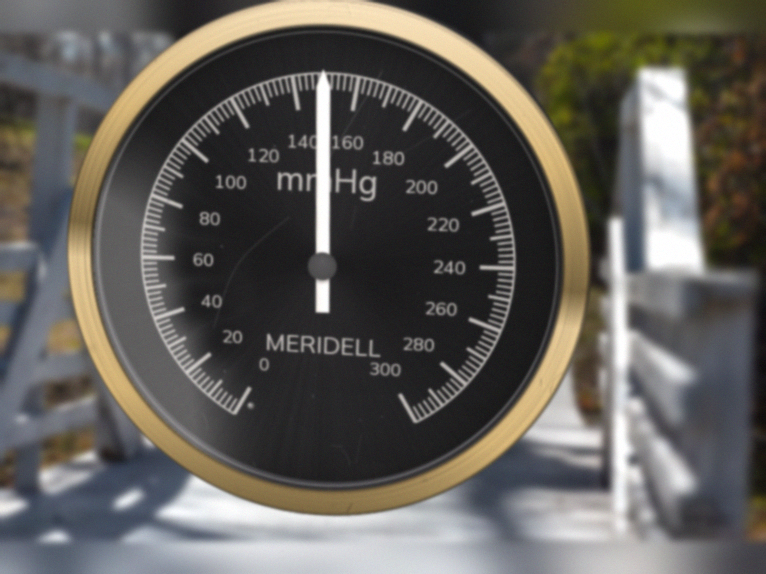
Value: 150 mmHg
